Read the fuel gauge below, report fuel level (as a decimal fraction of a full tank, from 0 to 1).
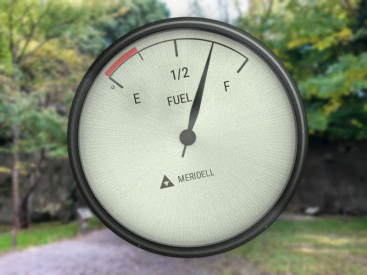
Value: 0.75
